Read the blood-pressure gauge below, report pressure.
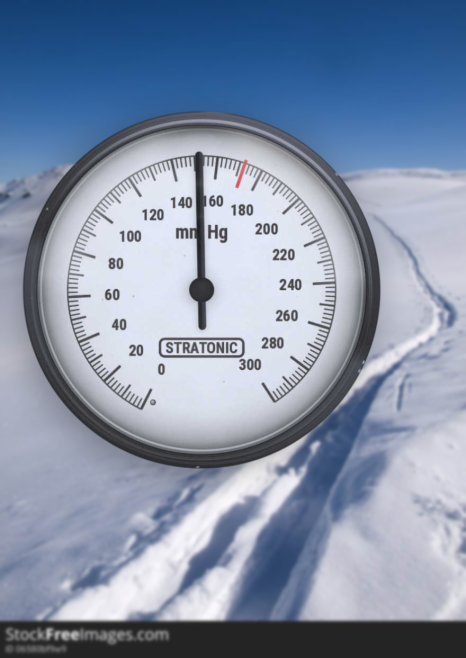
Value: 152 mmHg
